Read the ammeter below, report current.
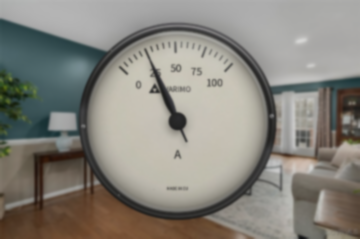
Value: 25 A
